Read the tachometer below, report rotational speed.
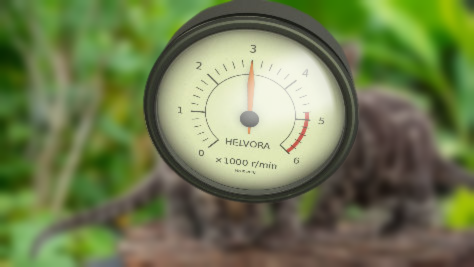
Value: 3000 rpm
